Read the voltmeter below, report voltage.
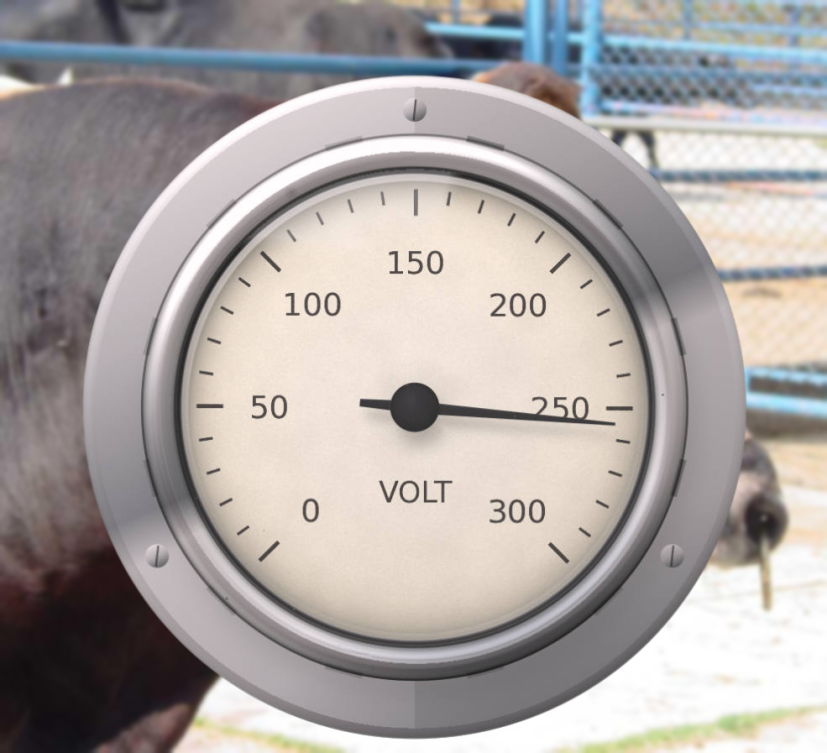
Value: 255 V
